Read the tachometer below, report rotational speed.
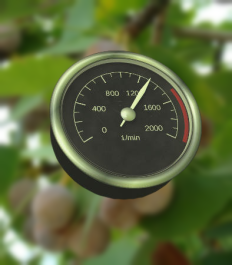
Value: 1300 rpm
